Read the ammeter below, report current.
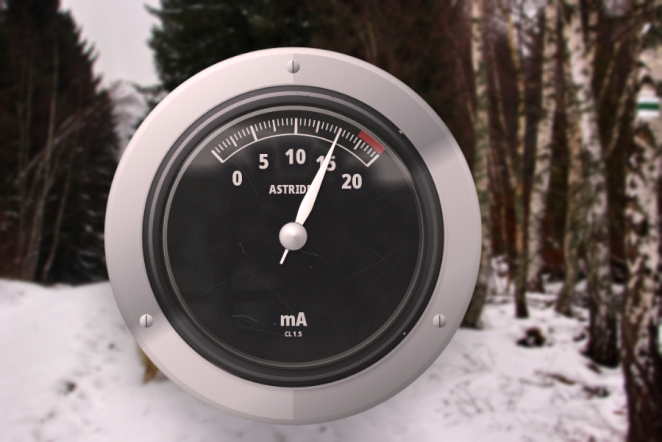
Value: 15 mA
